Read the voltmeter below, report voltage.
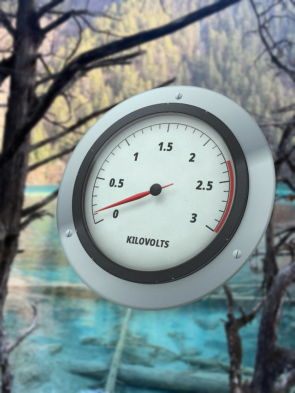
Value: 0.1 kV
